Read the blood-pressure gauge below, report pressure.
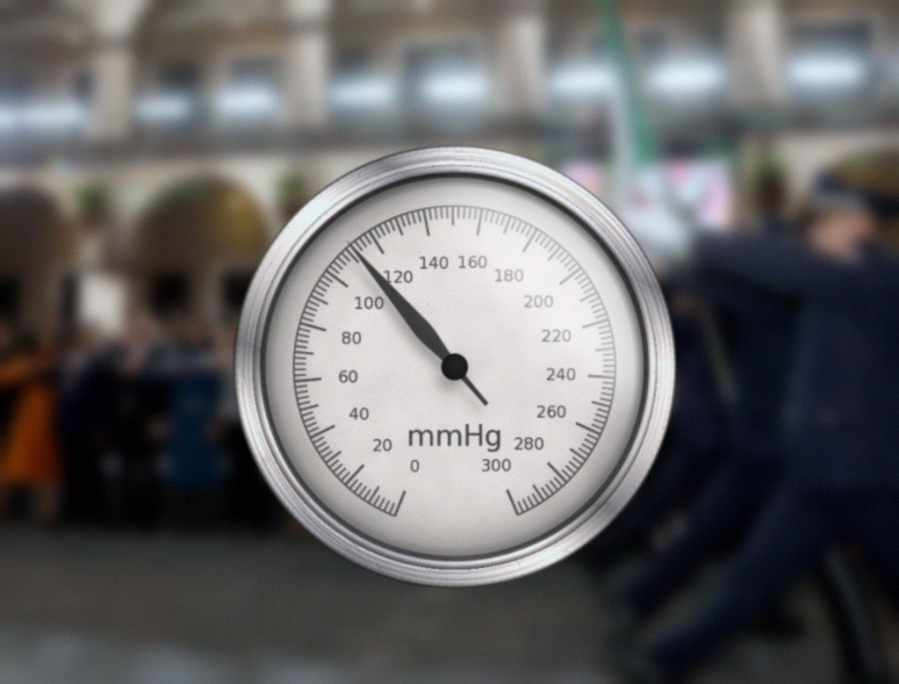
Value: 112 mmHg
